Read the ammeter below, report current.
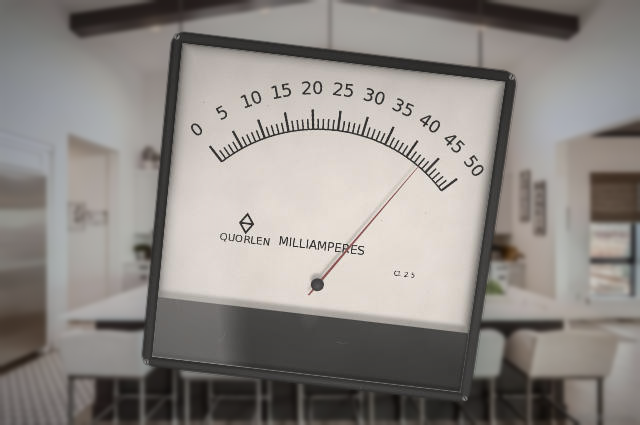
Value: 43 mA
